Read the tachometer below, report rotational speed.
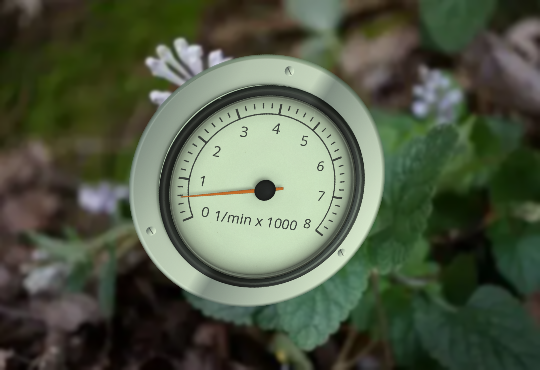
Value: 600 rpm
